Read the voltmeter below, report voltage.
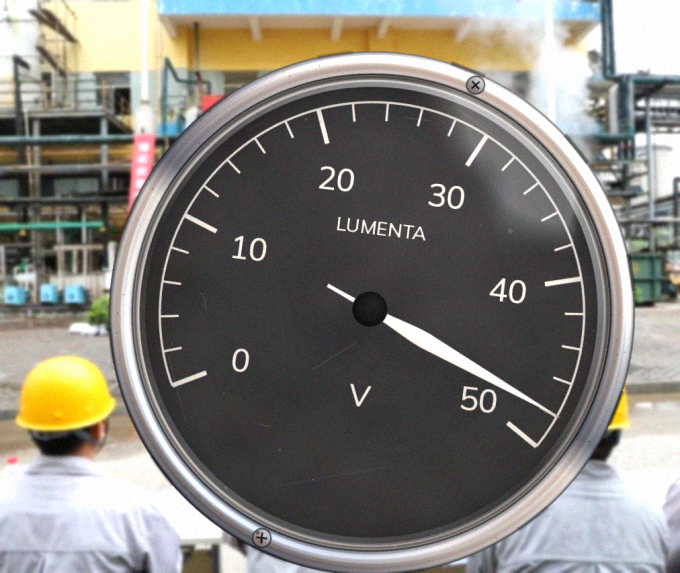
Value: 48 V
